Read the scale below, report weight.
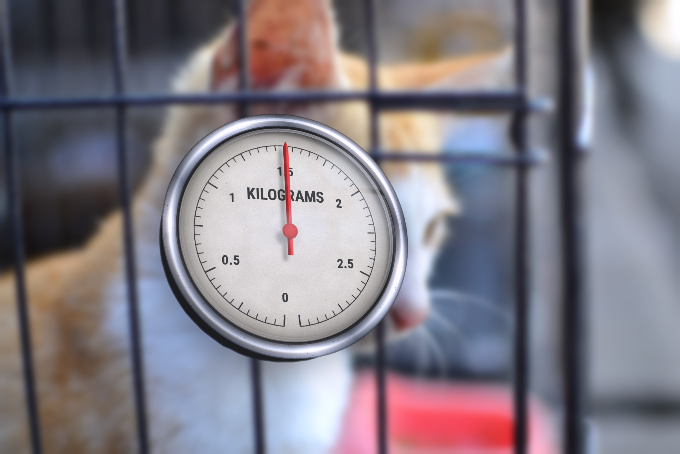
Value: 1.5 kg
